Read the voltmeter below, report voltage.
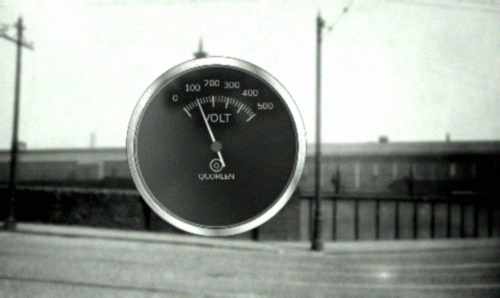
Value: 100 V
